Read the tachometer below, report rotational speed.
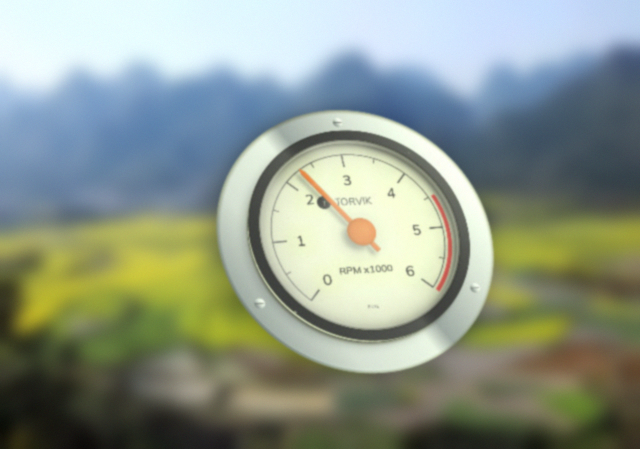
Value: 2250 rpm
